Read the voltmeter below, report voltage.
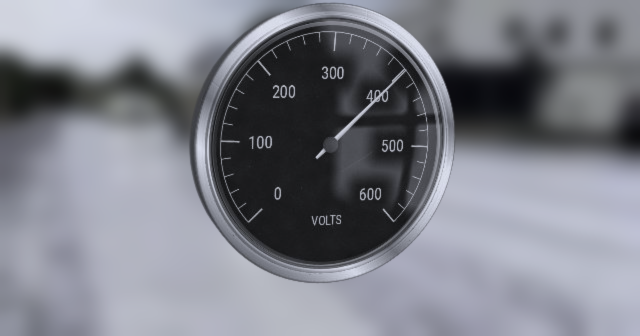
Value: 400 V
